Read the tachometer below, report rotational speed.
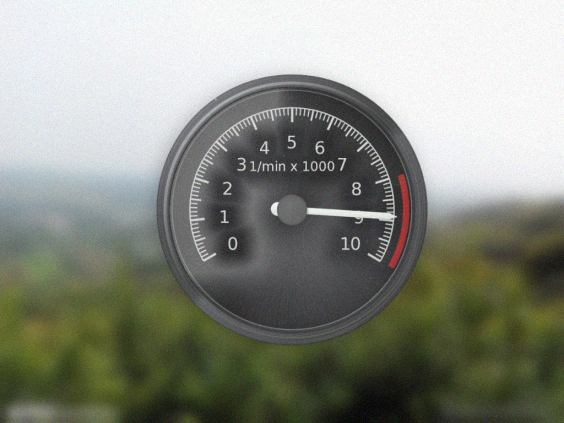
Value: 8900 rpm
